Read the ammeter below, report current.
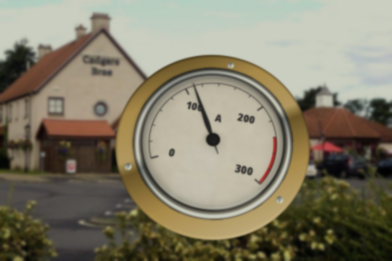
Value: 110 A
